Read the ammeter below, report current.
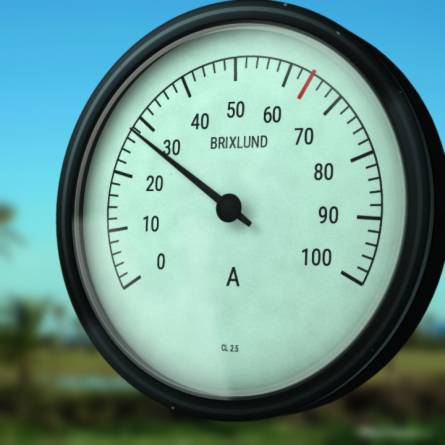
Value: 28 A
